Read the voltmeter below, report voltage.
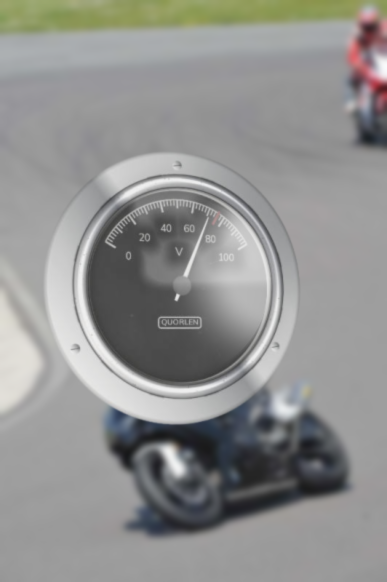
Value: 70 V
